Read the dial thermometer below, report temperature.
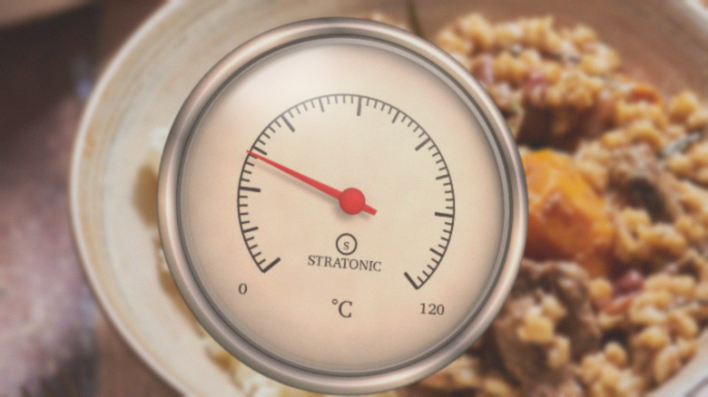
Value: 28 °C
